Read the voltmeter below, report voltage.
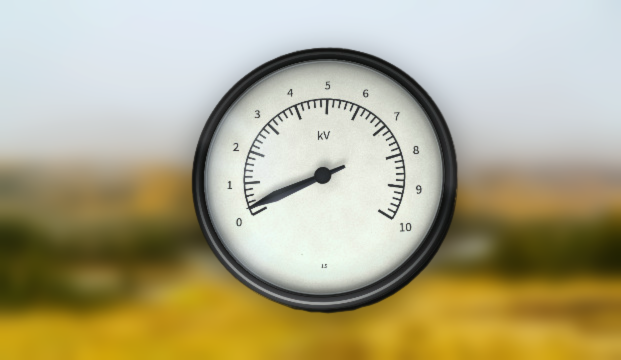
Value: 0.2 kV
